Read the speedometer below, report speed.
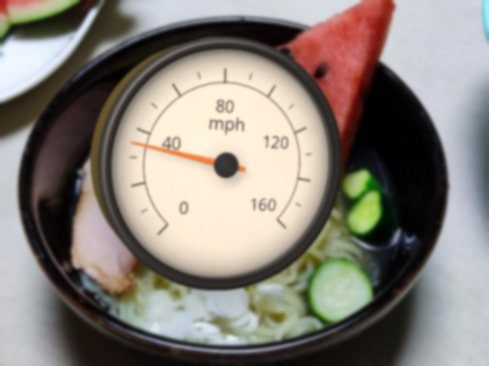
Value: 35 mph
